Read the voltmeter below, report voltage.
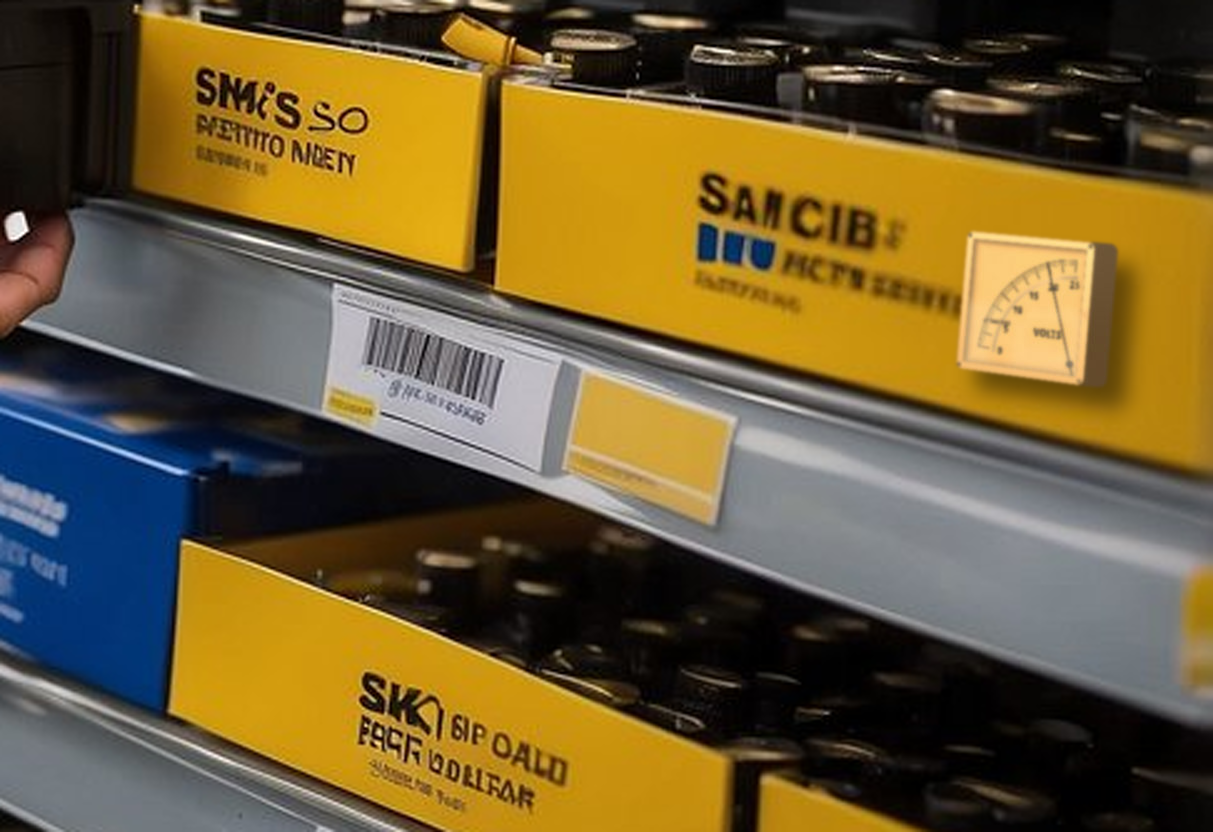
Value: 20 V
